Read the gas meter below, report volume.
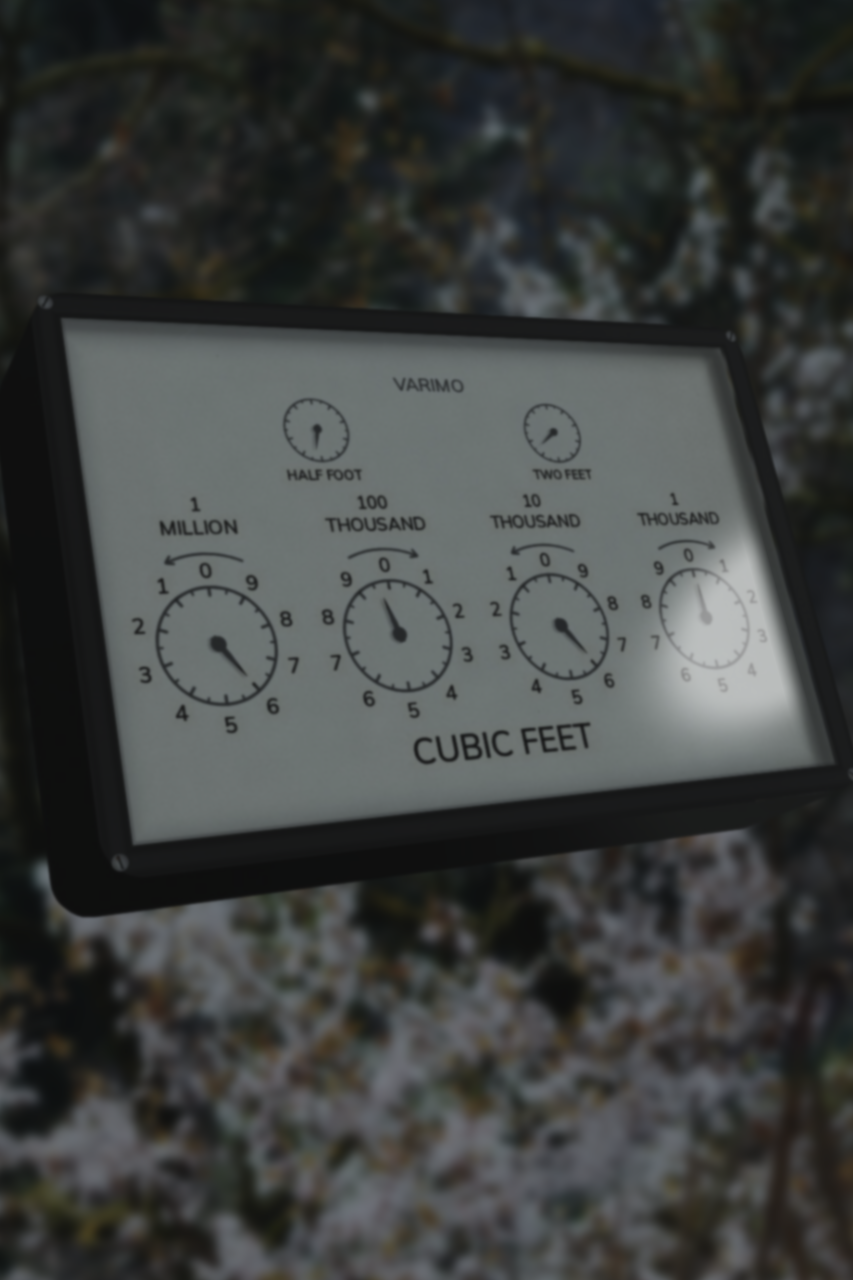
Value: 596000 ft³
